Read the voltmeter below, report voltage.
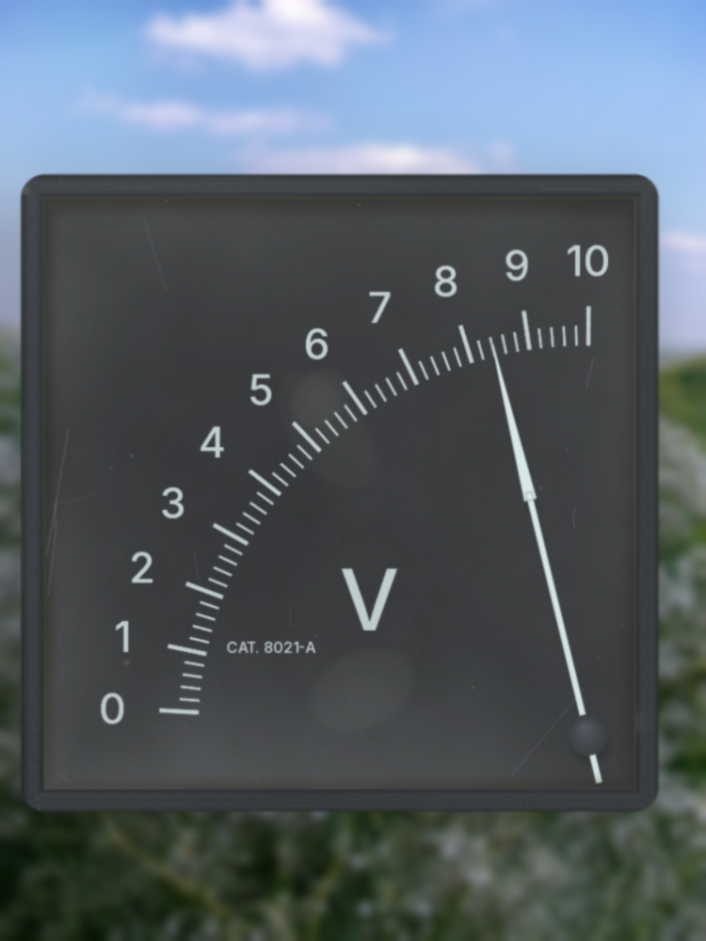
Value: 8.4 V
